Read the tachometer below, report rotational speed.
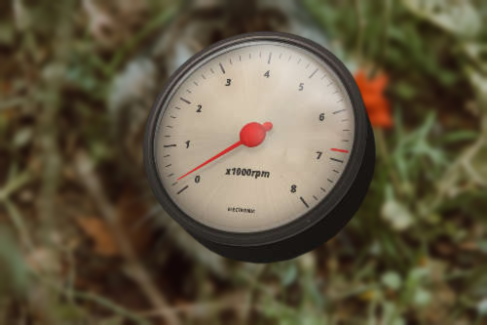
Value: 200 rpm
